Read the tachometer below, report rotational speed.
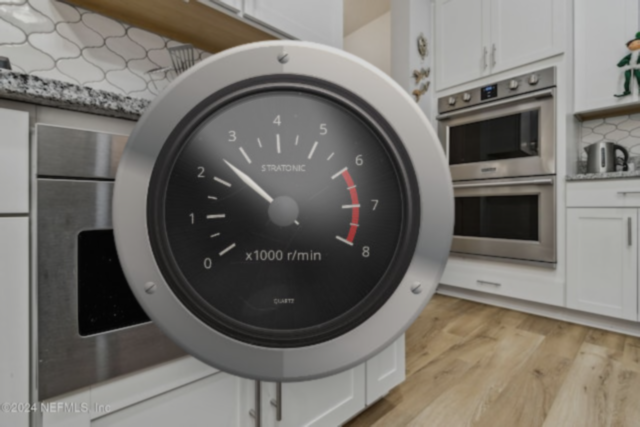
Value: 2500 rpm
